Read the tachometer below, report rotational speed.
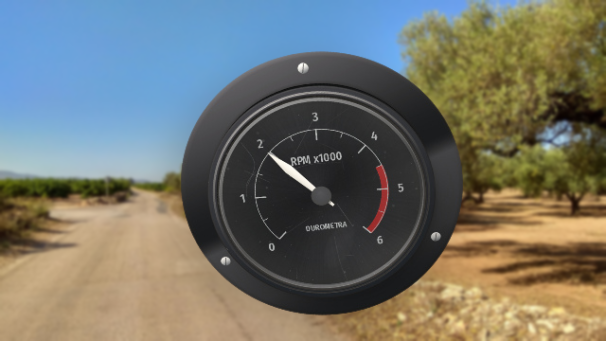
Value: 2000 rpm
